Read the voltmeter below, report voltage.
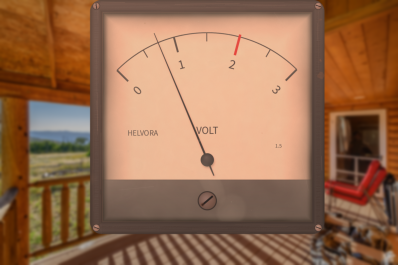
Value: 0.75 V
